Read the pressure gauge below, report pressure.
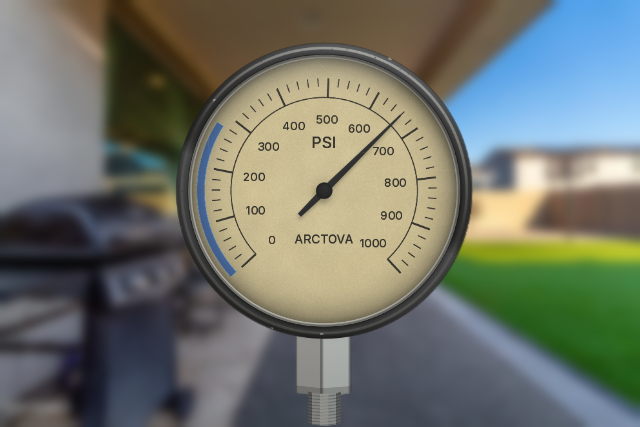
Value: 660 psi
